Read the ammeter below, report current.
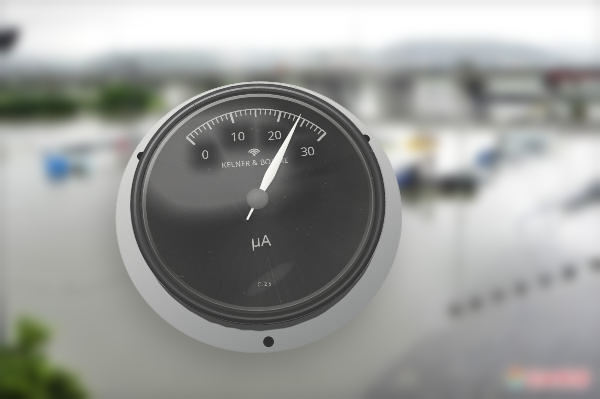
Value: 24 µA
